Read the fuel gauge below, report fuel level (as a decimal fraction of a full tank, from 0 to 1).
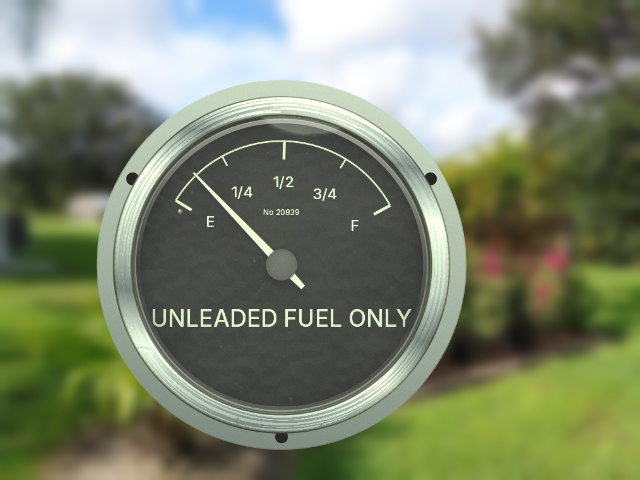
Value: 0.125
